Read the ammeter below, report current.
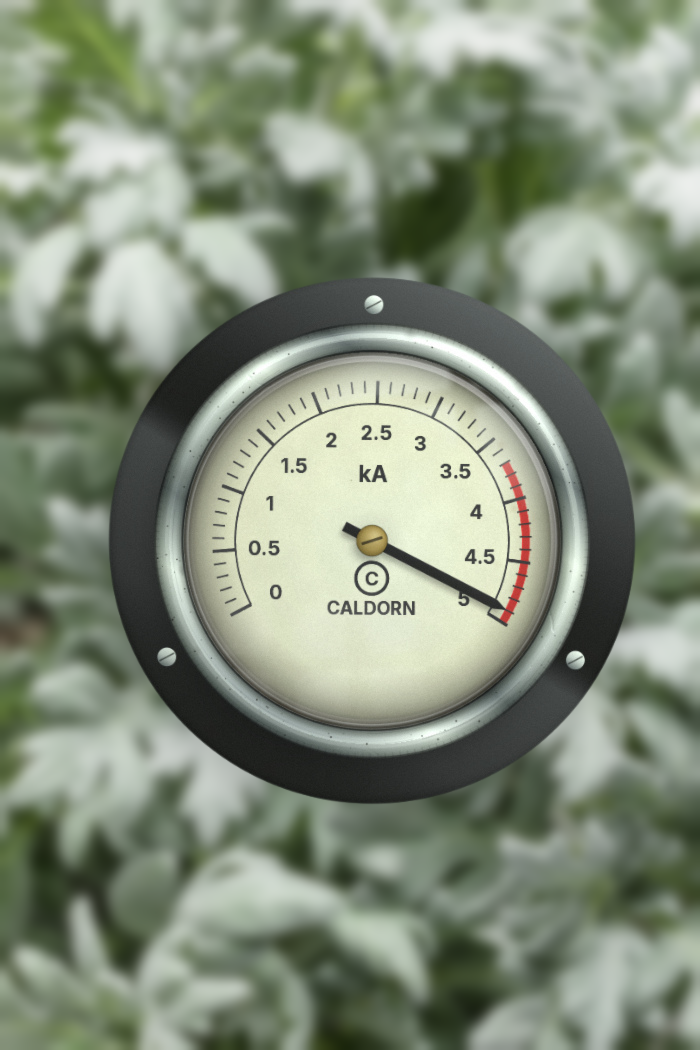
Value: 4.9 kA
